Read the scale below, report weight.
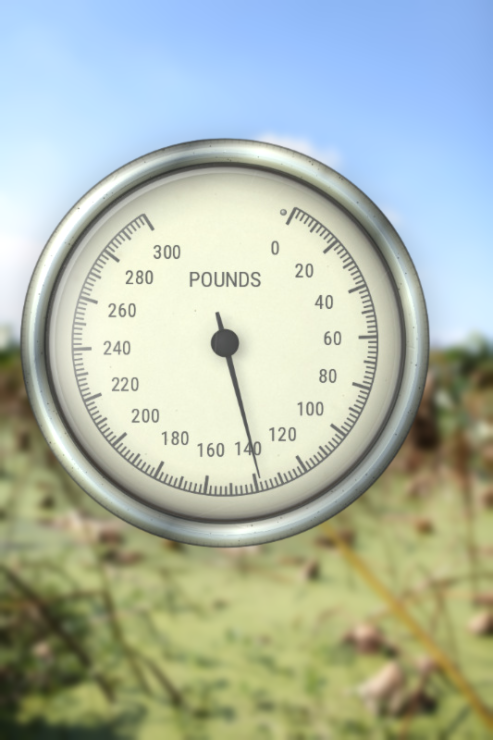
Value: 138 lb
